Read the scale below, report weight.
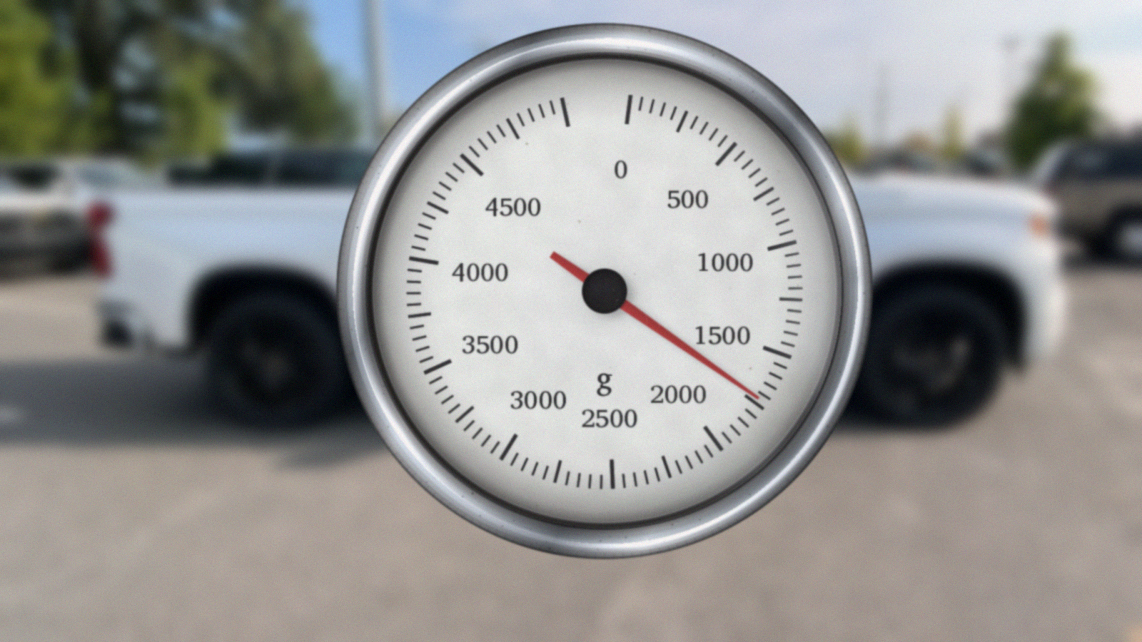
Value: 1725 g
